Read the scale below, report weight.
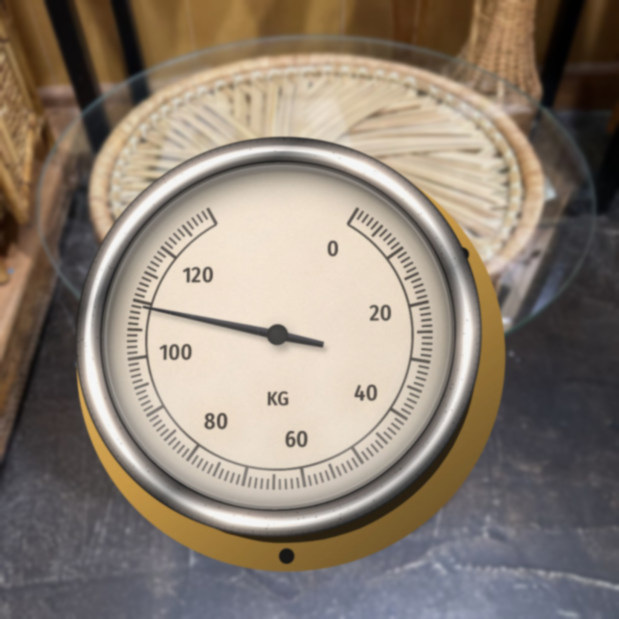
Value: 109 kg
